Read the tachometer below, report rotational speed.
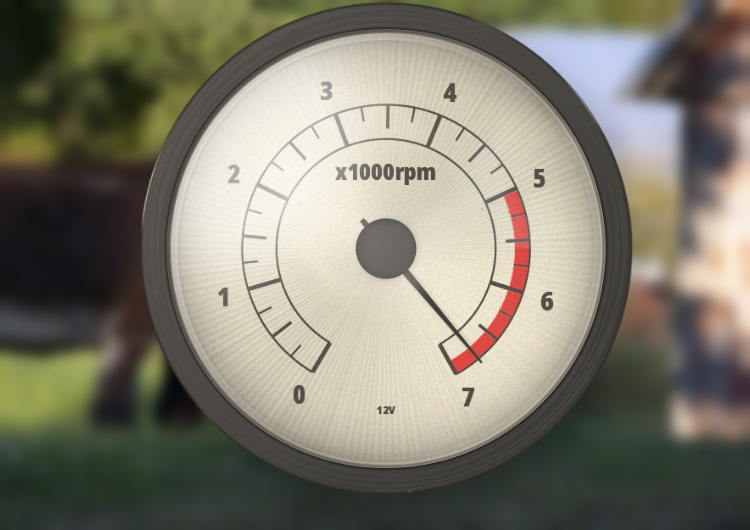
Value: 6750 rpm
